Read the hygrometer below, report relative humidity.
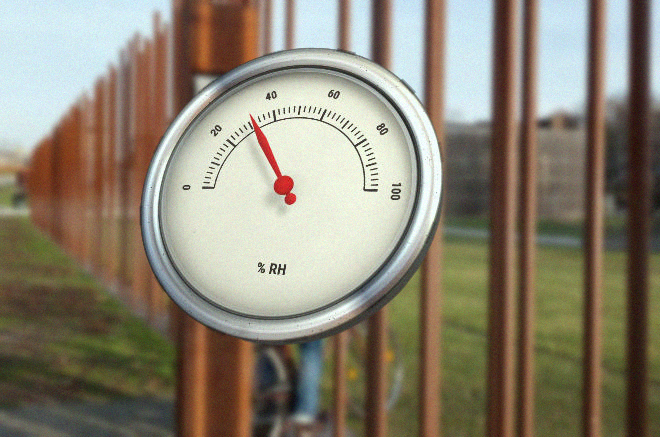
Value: 32 %
